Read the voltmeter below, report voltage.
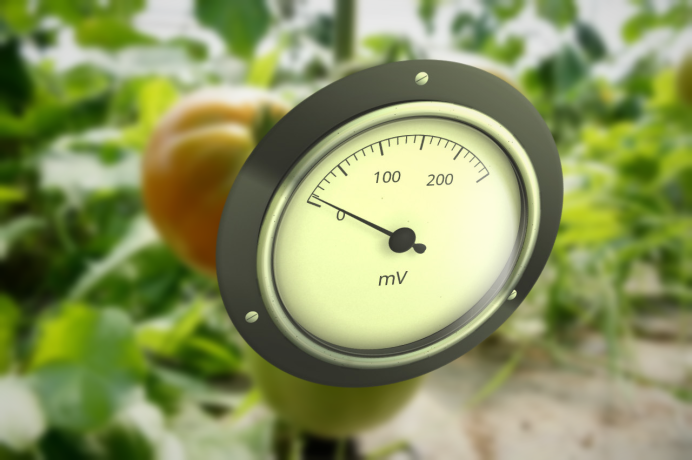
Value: 10 mV
